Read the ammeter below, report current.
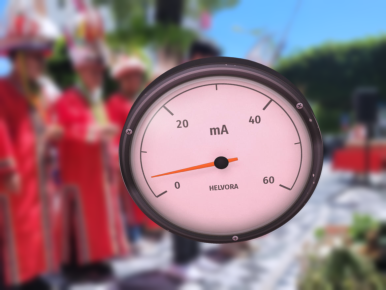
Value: 5 mA
